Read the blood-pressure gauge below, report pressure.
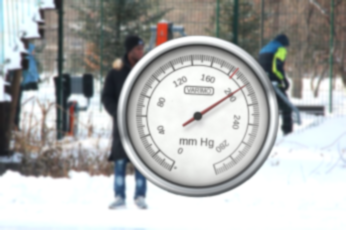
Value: 200 mmHg
